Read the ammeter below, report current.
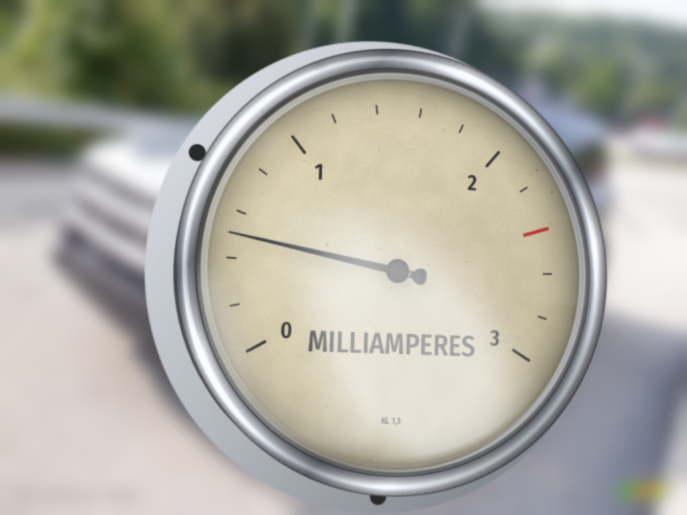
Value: 0.5 mA
